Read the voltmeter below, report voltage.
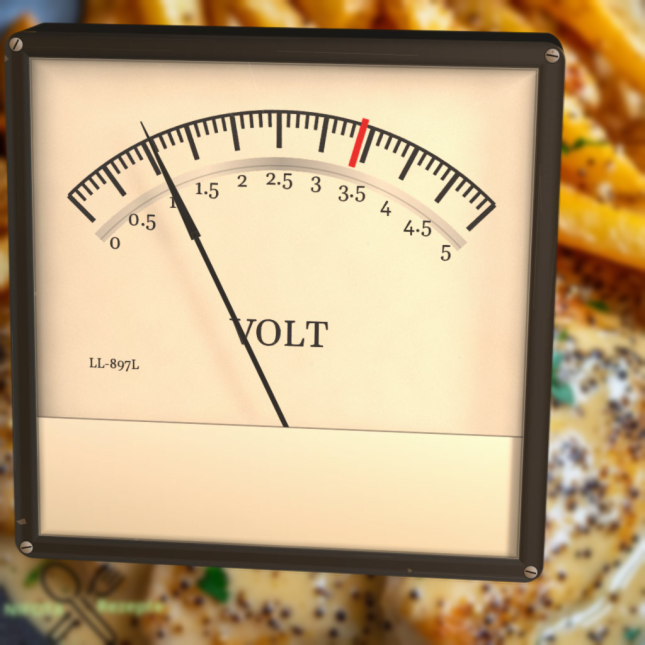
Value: 1.1 V
